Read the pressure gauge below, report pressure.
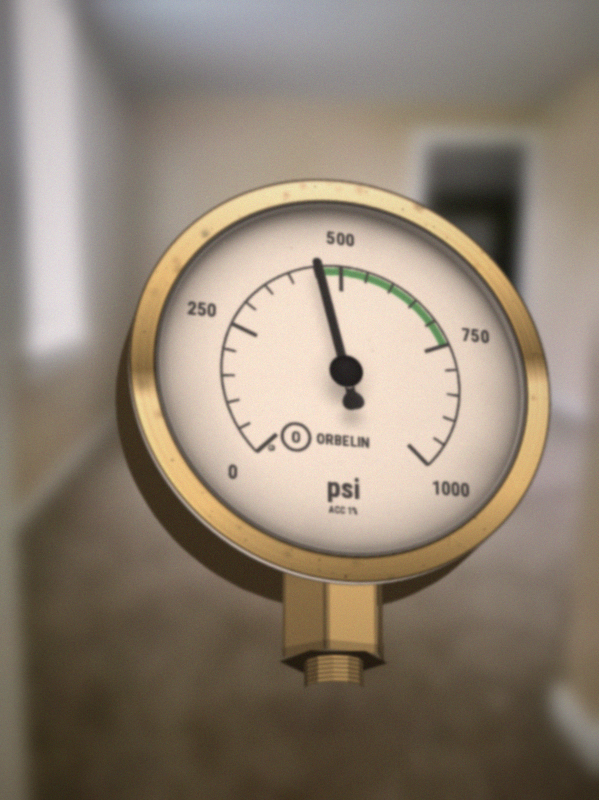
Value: 450 psi
